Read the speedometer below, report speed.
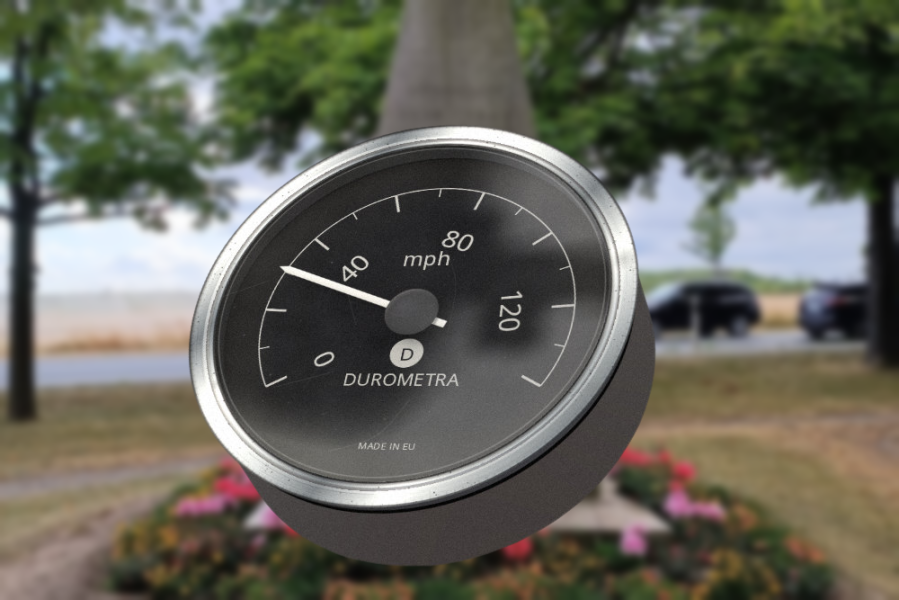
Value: 30 mph
